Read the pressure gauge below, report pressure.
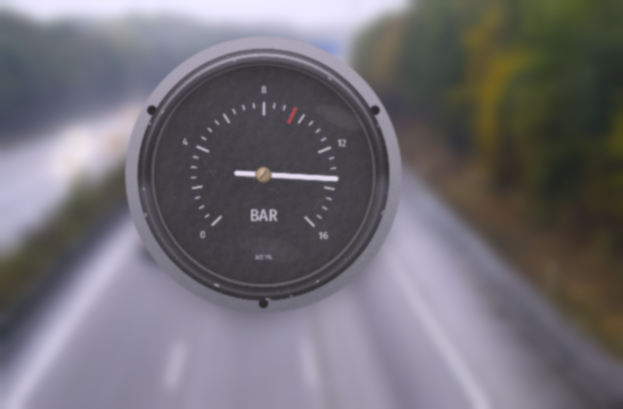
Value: 13.5 bar
